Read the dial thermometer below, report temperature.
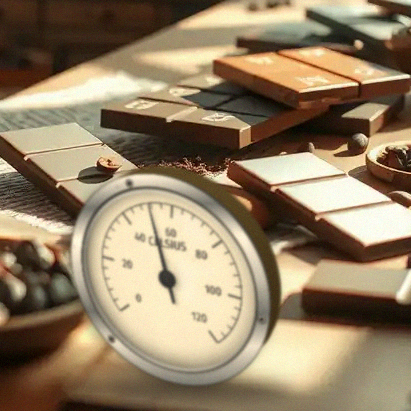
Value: 52 °C
